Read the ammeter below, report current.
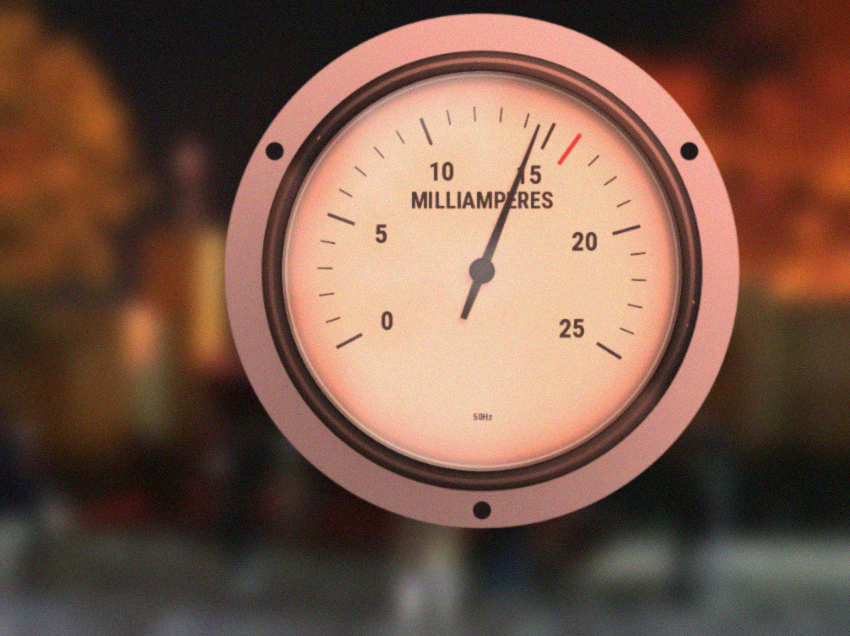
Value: 14.5 mA
